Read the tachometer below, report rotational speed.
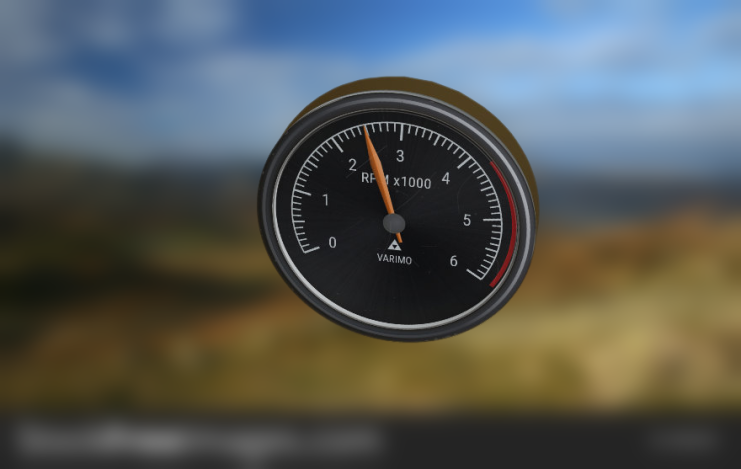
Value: 2500 rpm
